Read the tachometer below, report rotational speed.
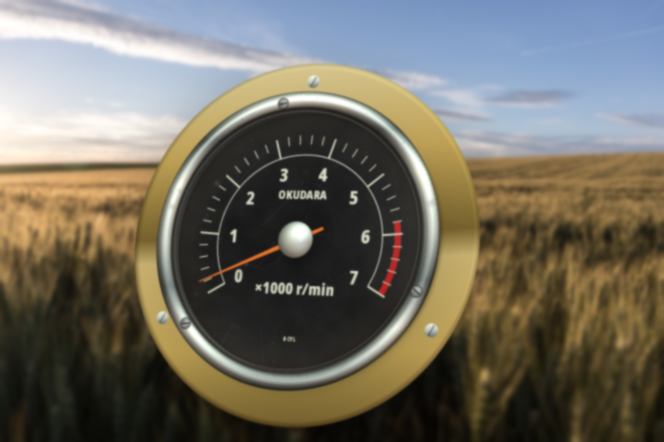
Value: 200 rpm
